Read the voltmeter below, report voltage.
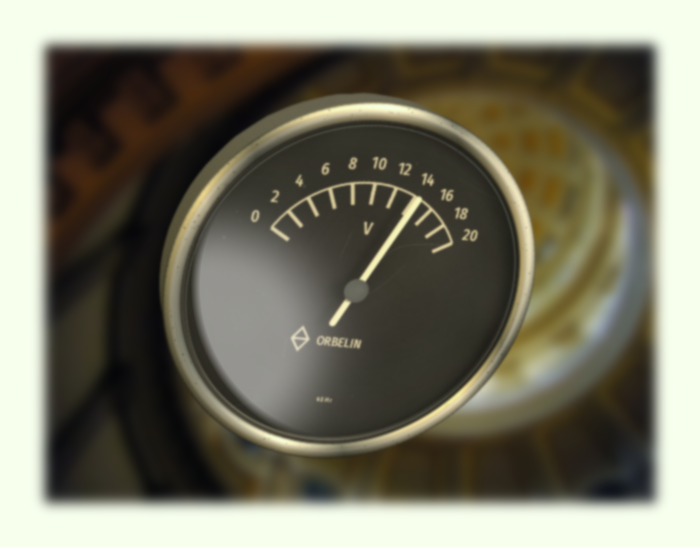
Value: 14 V
